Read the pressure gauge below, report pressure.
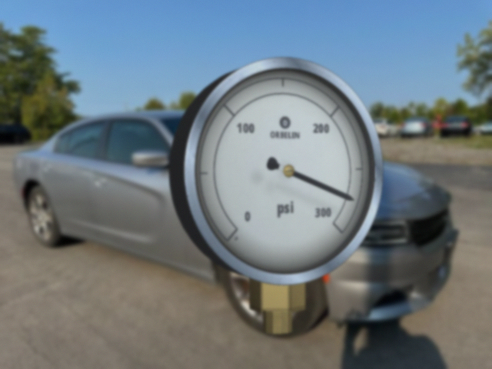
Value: 275 psi
